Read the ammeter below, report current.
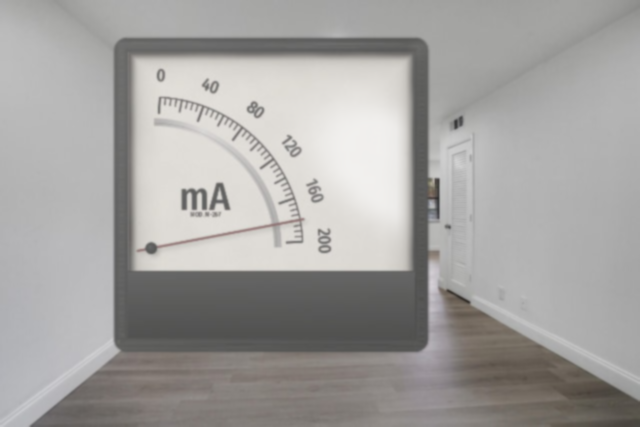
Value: 180 mA
